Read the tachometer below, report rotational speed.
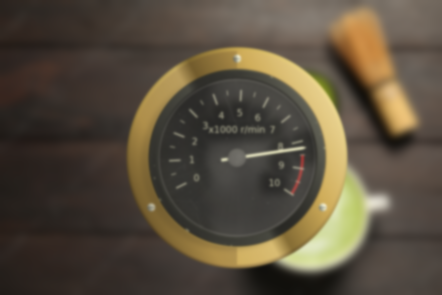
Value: 8250 rpm
